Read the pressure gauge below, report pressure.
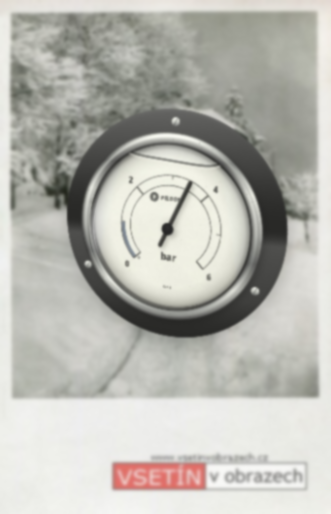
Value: 3.5 bar
